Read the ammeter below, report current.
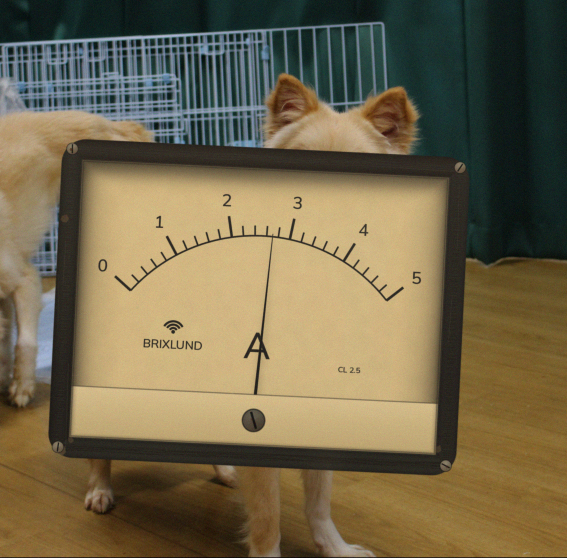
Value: 2.7 A
